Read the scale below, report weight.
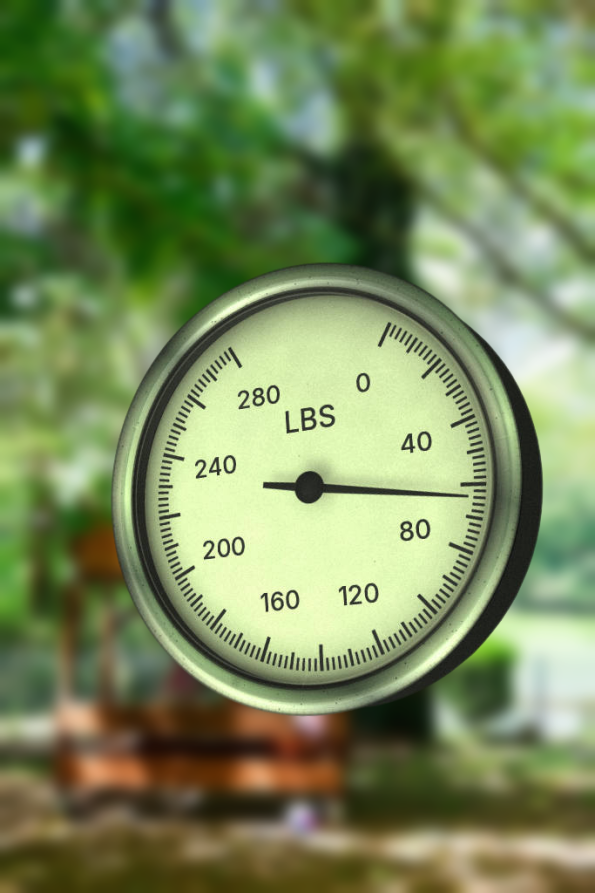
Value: 64 lb
